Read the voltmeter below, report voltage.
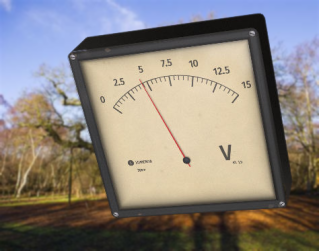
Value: 4.5 V
